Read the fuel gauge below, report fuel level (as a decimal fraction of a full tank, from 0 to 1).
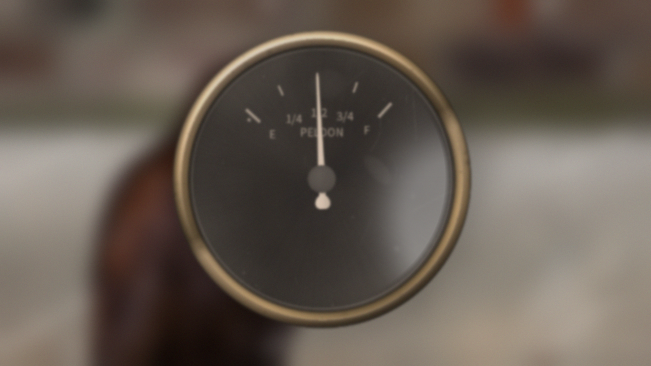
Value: 0.5
